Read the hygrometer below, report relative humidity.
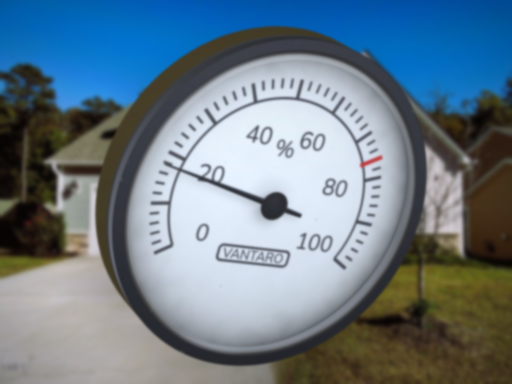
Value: 18 %
